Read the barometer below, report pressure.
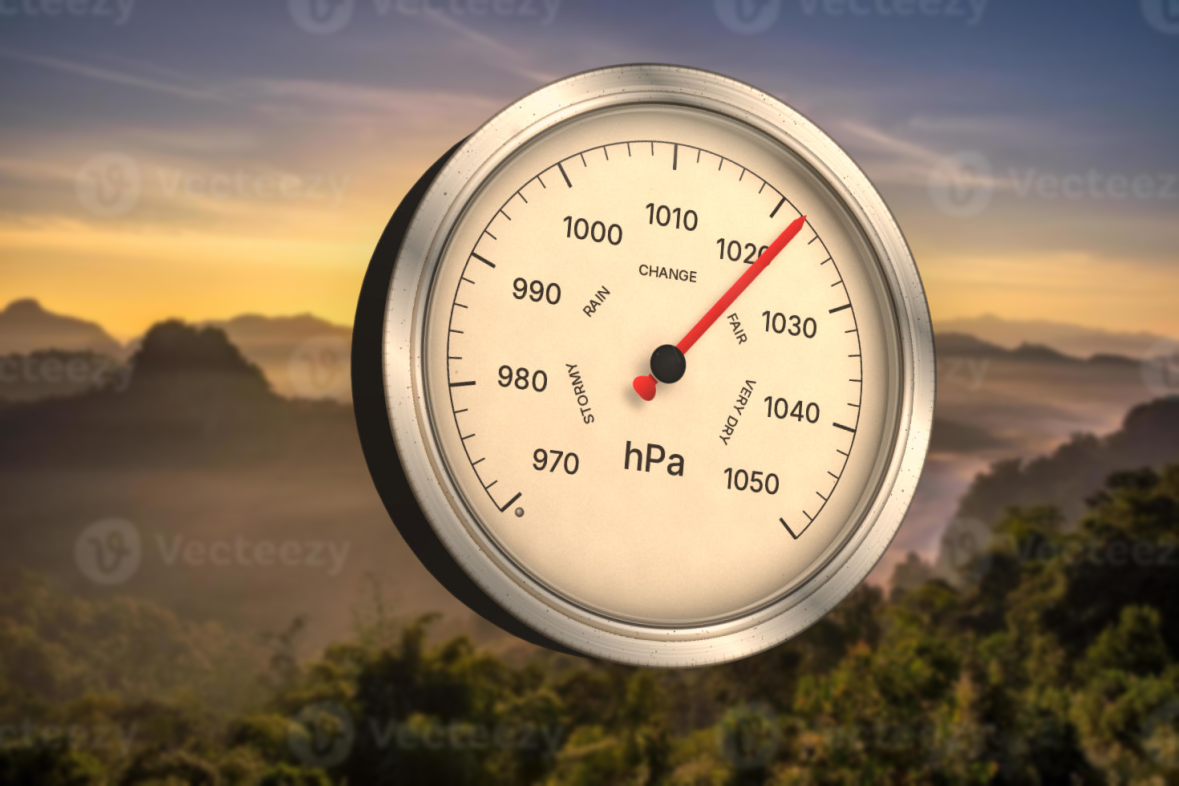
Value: 1022 hPa
